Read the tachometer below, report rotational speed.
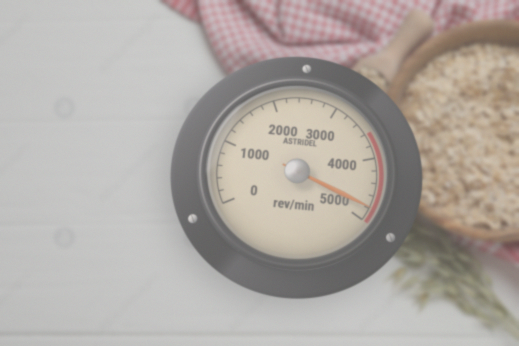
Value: 4800 rpm
